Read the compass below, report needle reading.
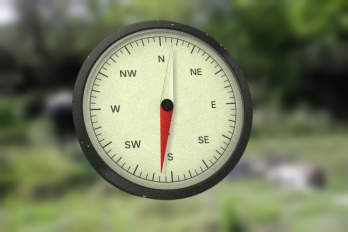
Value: 190 °
